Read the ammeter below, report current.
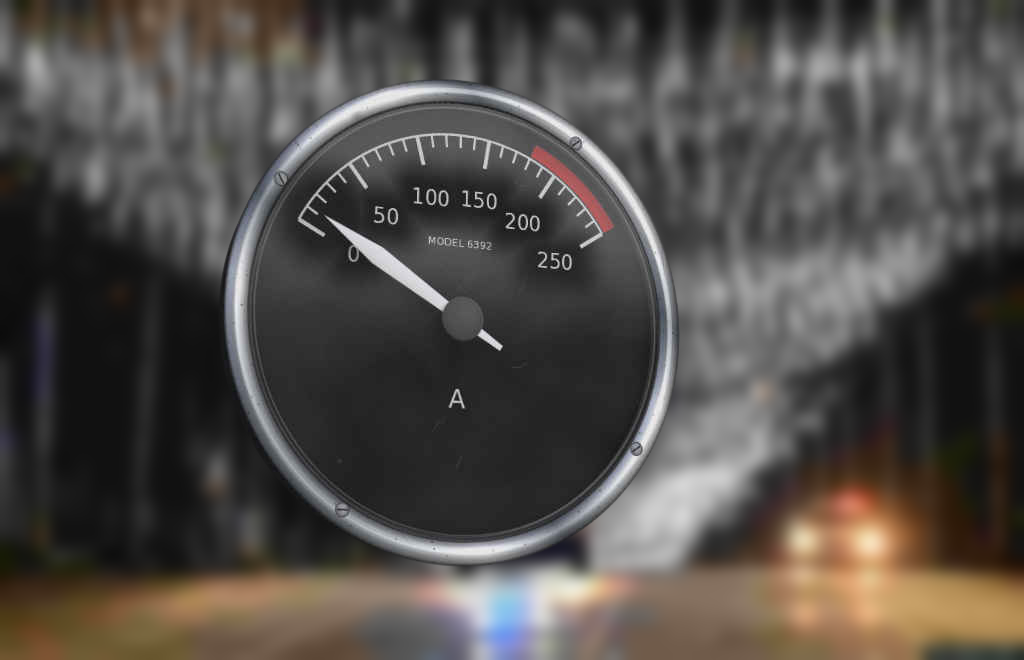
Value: 10 A
